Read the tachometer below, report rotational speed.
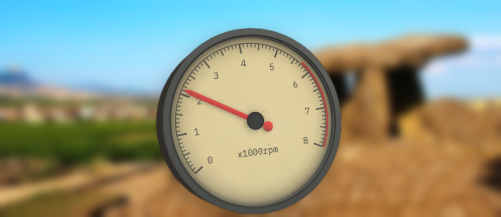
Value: 2100 rpm
